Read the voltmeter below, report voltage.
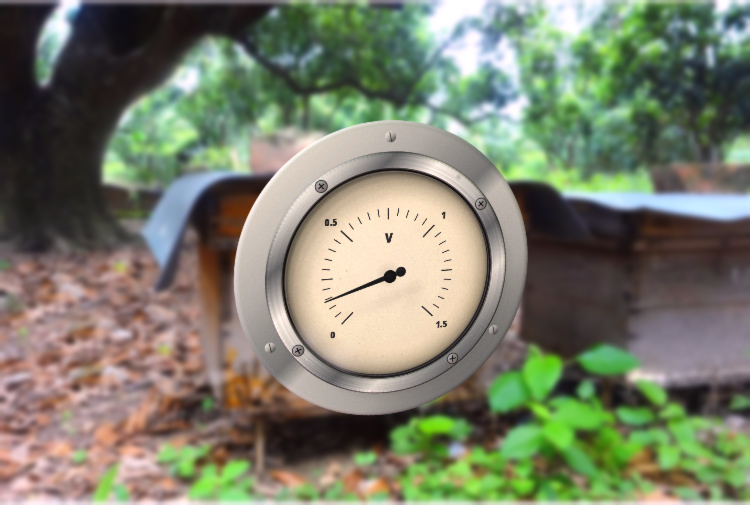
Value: 0.15 V
